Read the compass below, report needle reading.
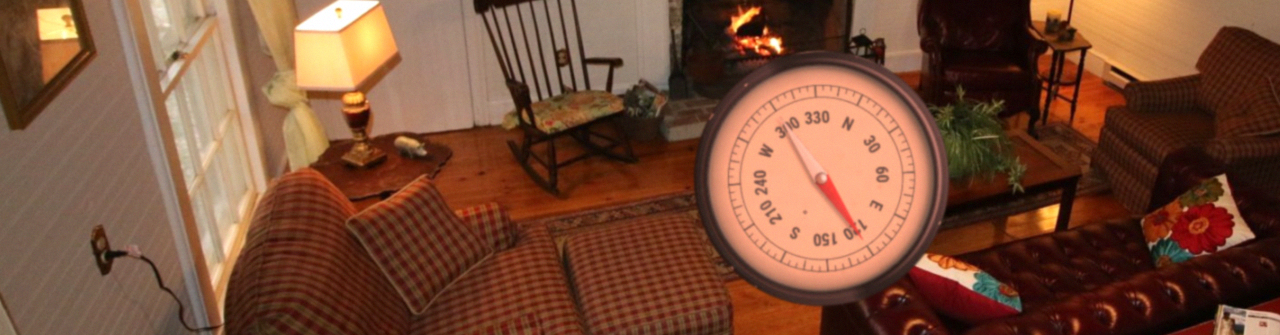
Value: 120 °
